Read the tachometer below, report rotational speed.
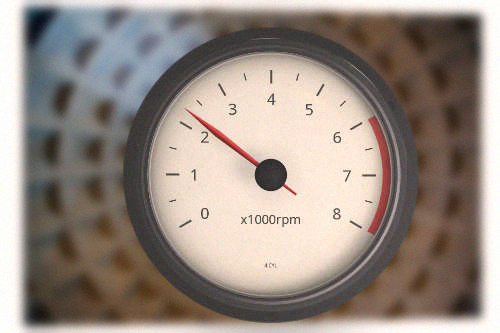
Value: 2250 rpm
